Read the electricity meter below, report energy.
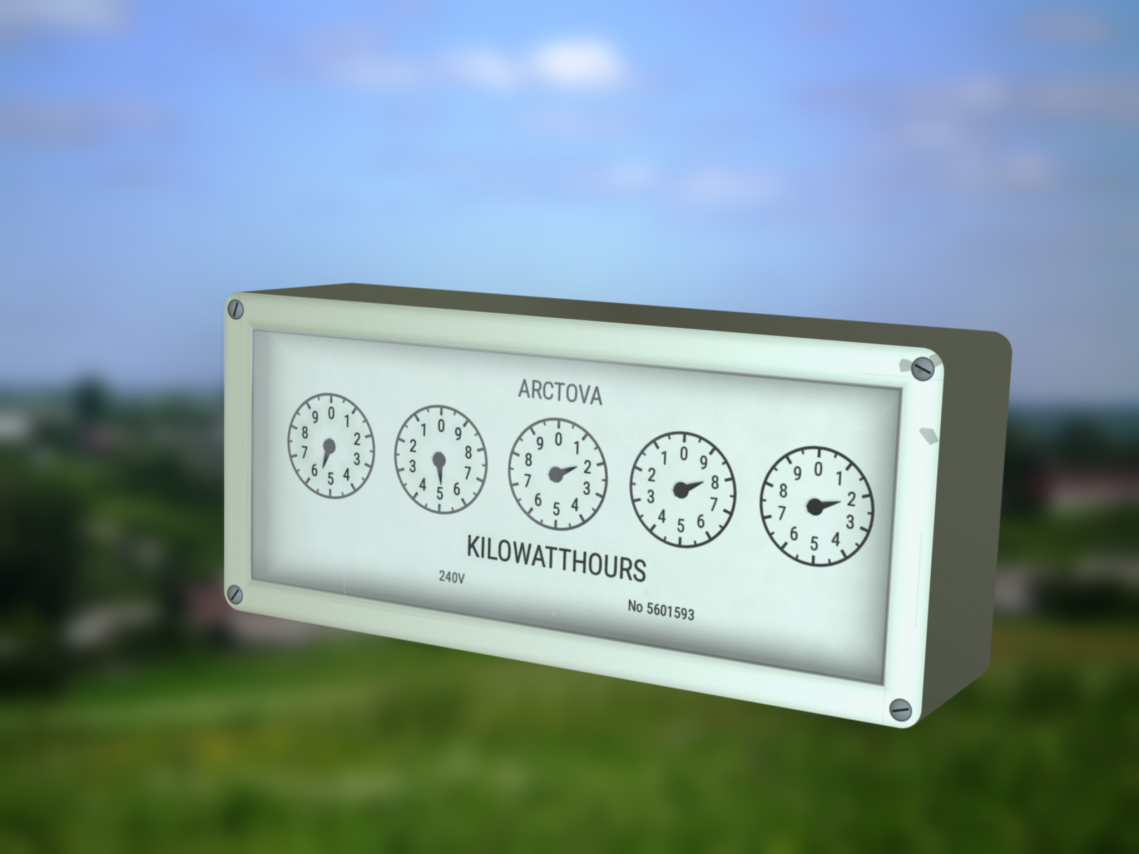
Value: 55182 kWh
